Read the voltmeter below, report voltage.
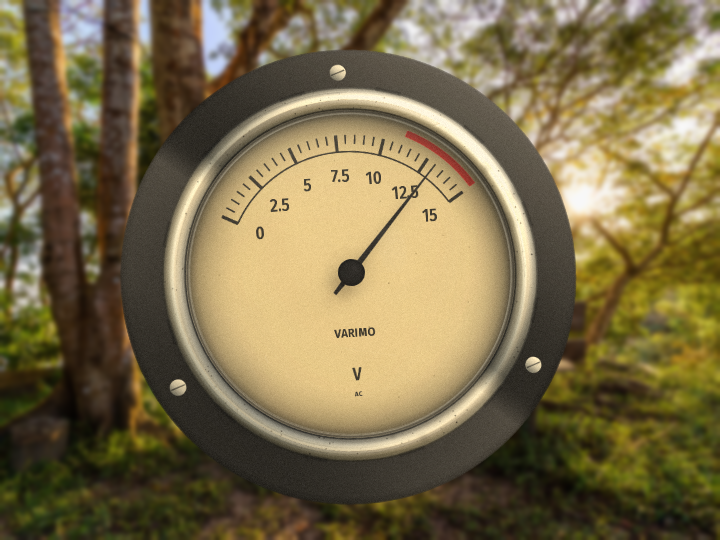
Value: 13 V
